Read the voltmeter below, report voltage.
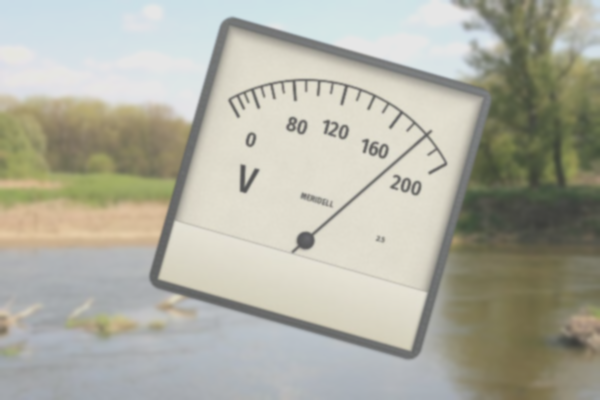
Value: 180 V
